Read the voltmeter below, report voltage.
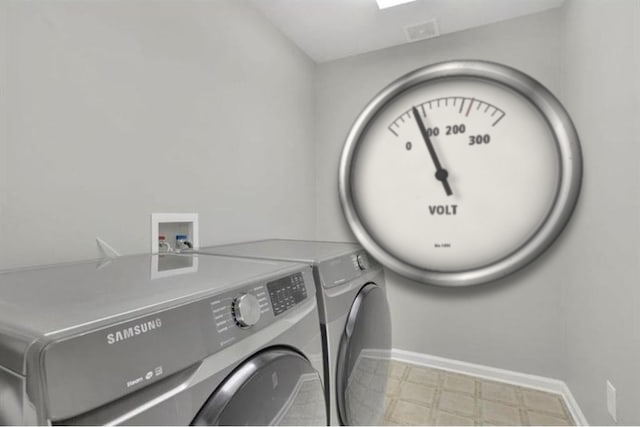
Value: 80 V
